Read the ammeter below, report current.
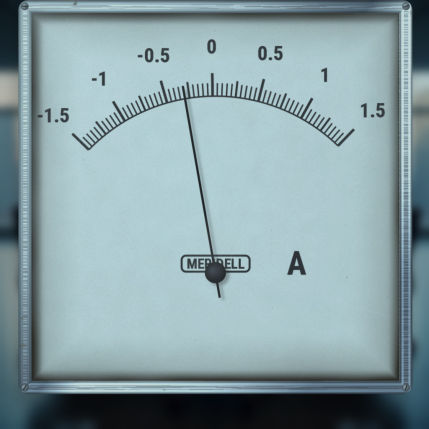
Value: -0.3 A
